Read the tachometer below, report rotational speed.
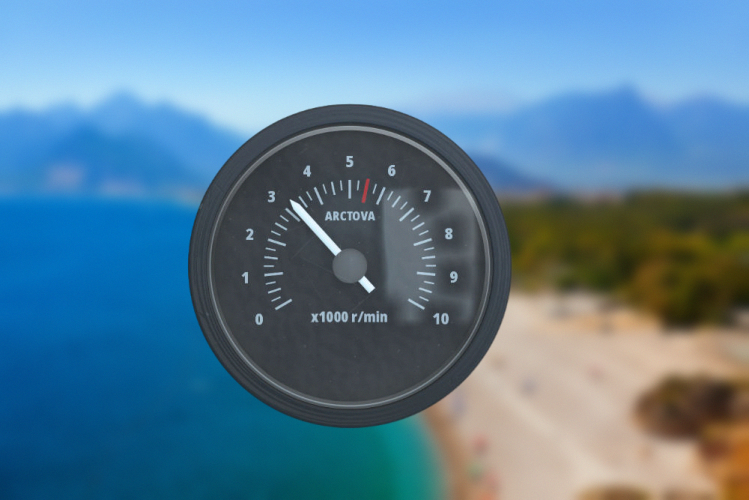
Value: 3250 rpm
